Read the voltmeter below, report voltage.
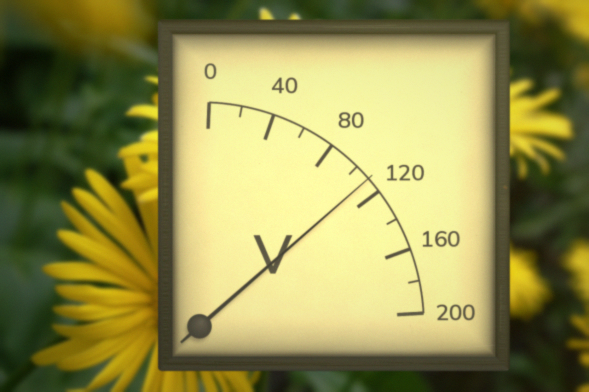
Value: 110 V
